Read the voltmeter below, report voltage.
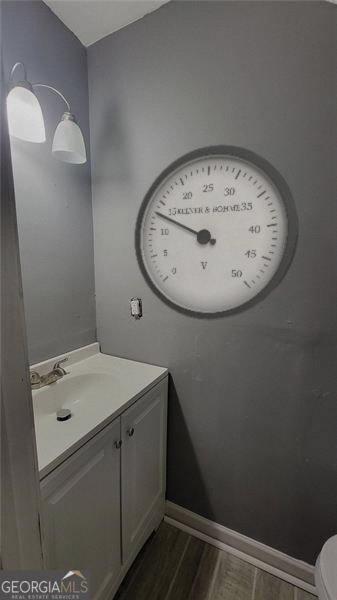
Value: 13 V
